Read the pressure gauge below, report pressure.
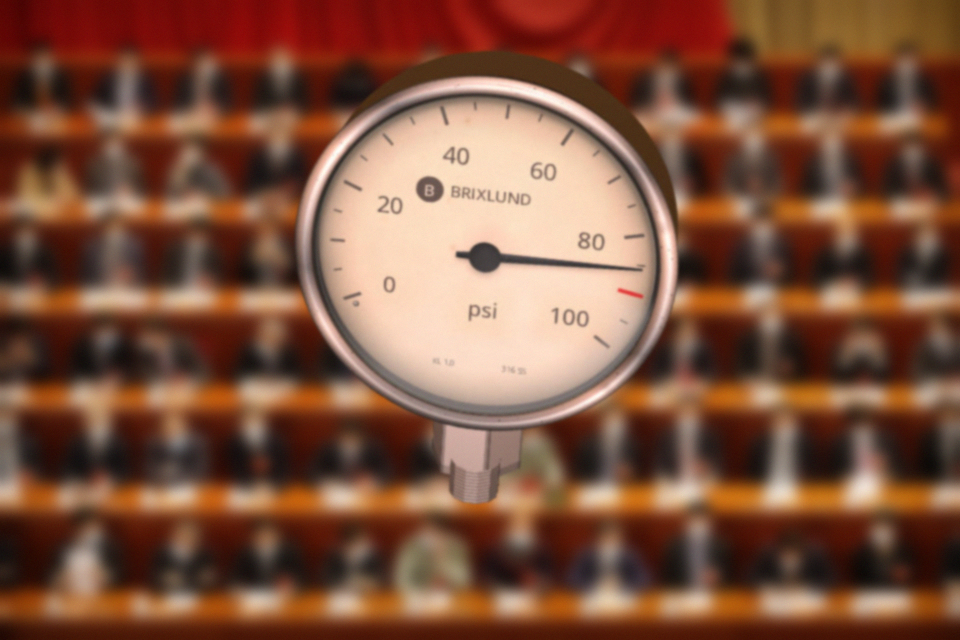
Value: 85 psi
